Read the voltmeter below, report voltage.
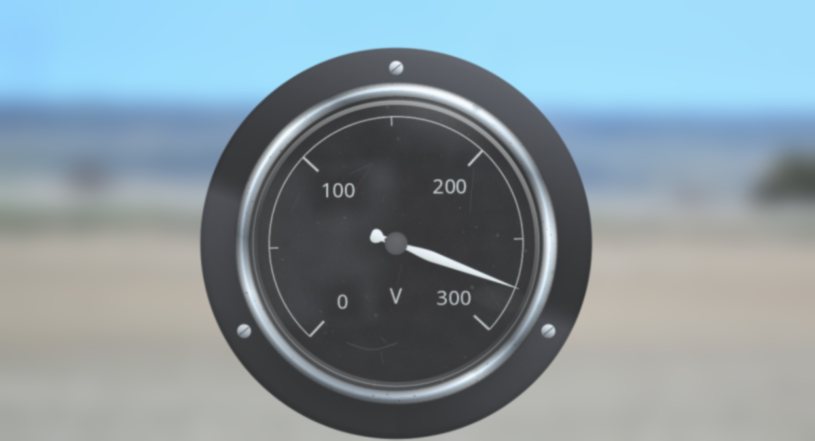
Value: 275 V
